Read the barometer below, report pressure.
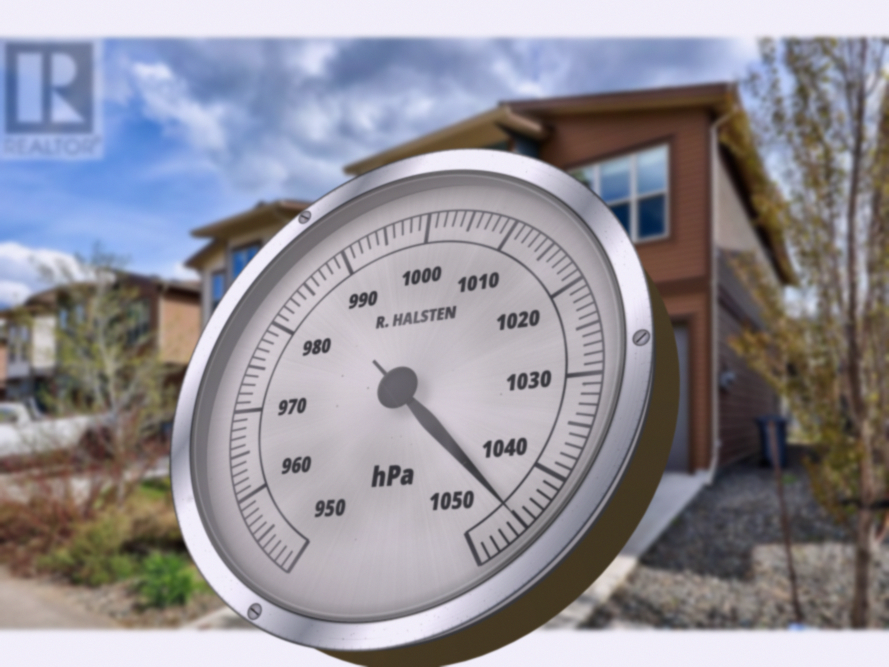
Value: 1045 hPa
